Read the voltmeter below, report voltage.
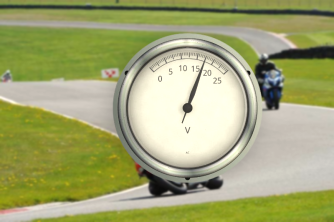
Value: 17.5 V
